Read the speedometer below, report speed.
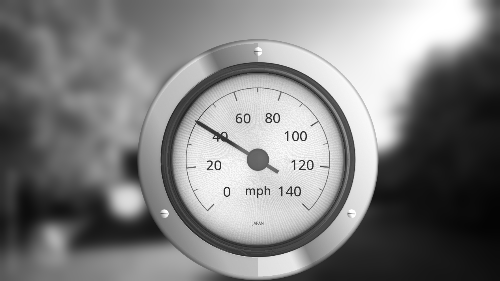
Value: 40 mph
